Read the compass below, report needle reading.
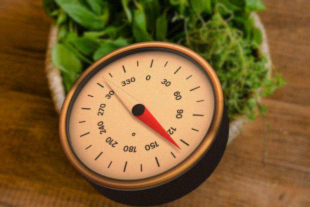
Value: 127.5 °
